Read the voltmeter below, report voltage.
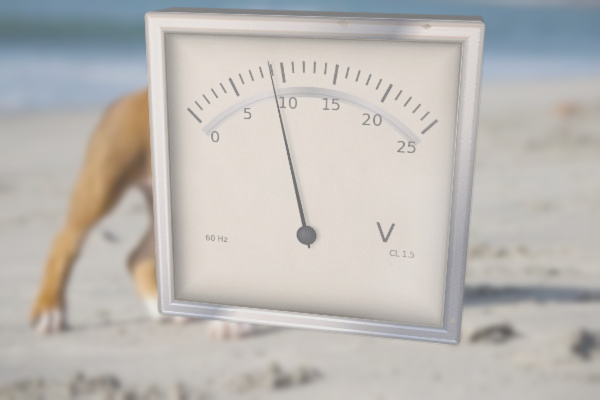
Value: 9 V
